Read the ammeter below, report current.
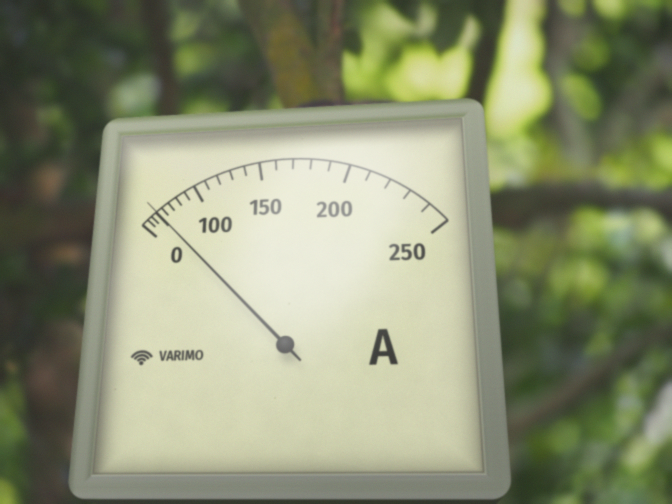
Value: 50 A
